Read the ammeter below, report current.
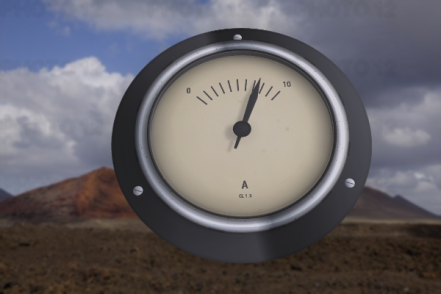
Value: 7.5 A
